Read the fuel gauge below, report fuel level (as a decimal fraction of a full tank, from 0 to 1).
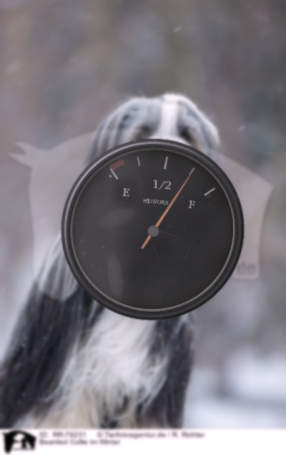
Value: 0.75
